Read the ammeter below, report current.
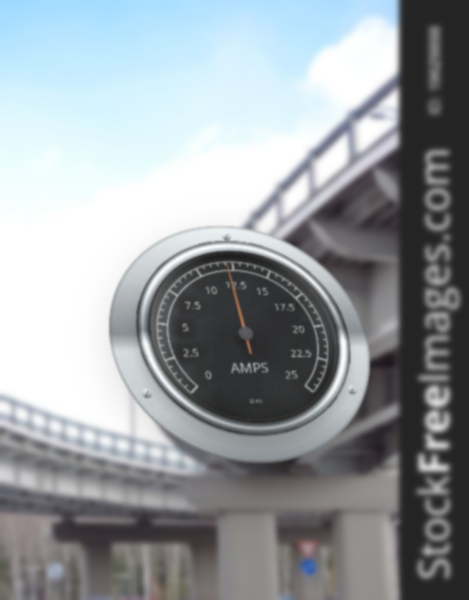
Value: 12 A
